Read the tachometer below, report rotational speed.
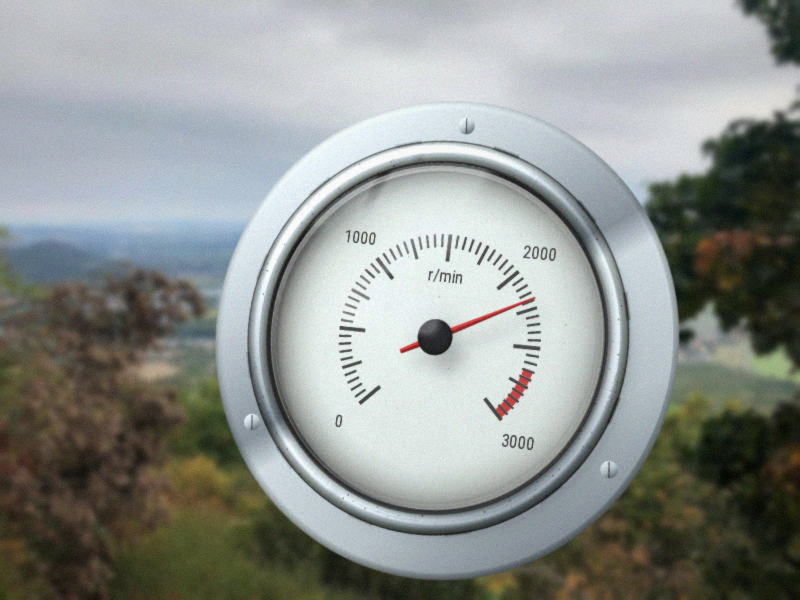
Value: 2200 rpm
